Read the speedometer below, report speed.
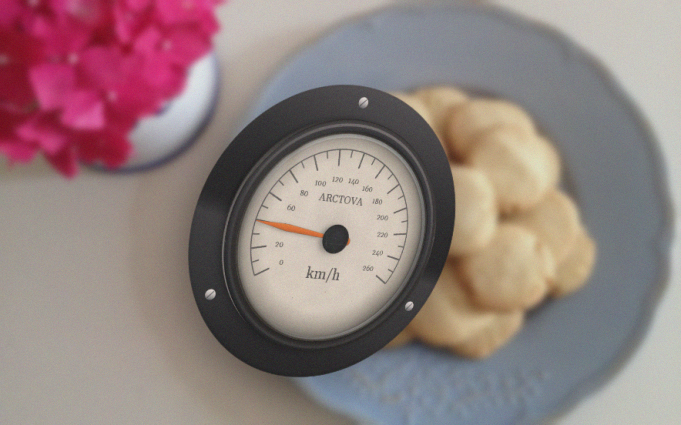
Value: 40 km/h
